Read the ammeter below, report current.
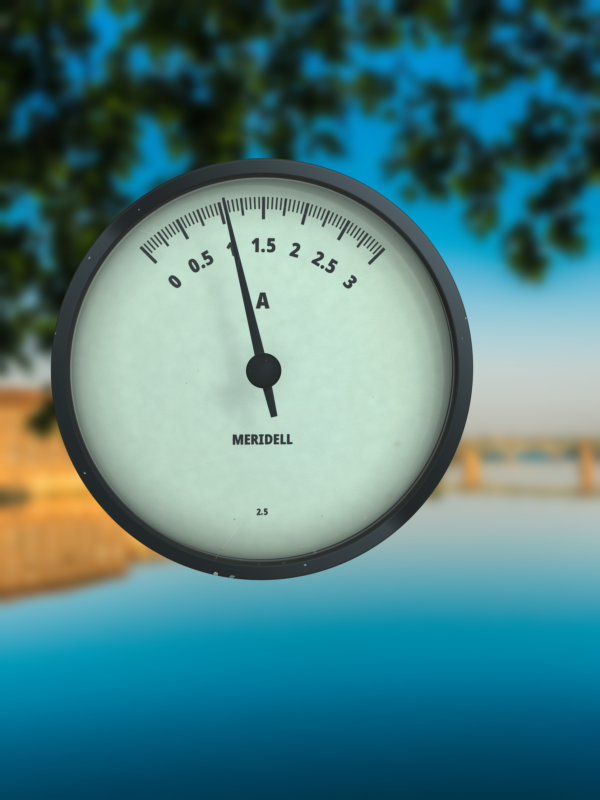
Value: 1.05 A
